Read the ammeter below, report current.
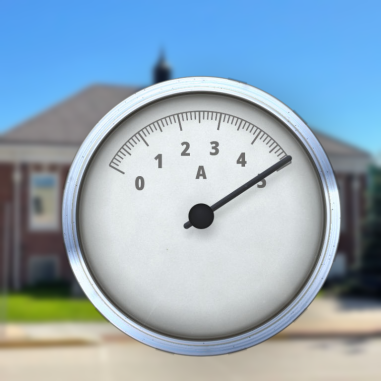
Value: 4.9 A
